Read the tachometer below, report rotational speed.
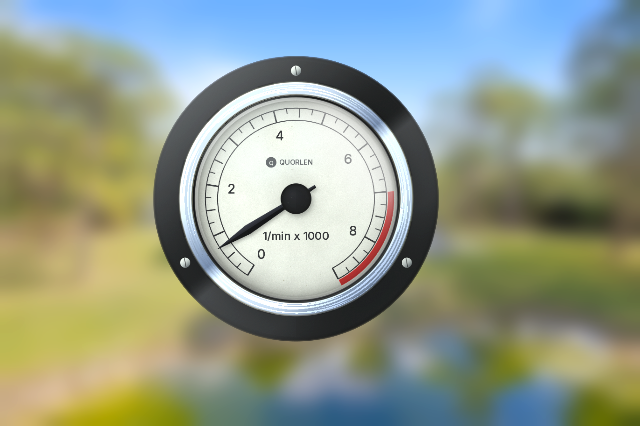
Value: 750 rpm
